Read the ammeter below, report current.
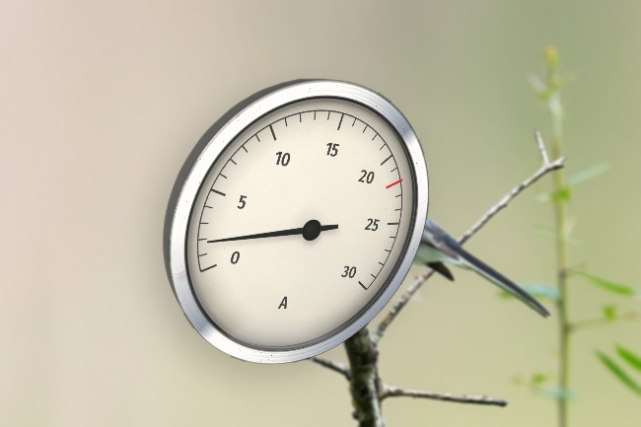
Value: 2 A
